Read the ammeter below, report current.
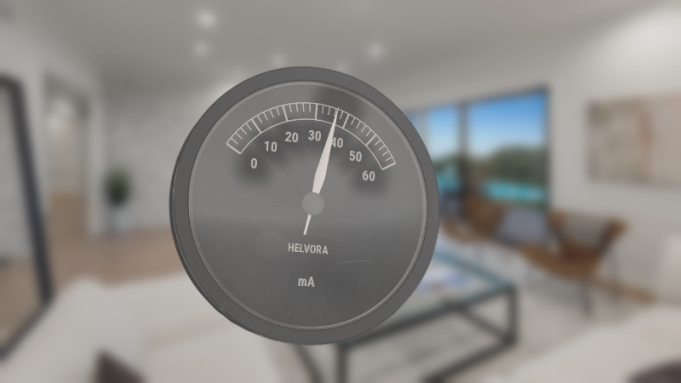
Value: 36 mA
